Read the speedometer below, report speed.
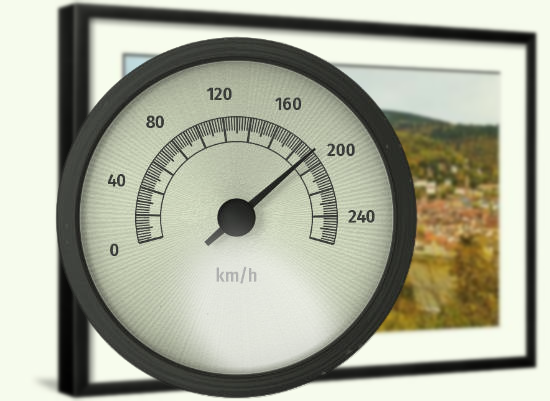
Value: 190 km/h
